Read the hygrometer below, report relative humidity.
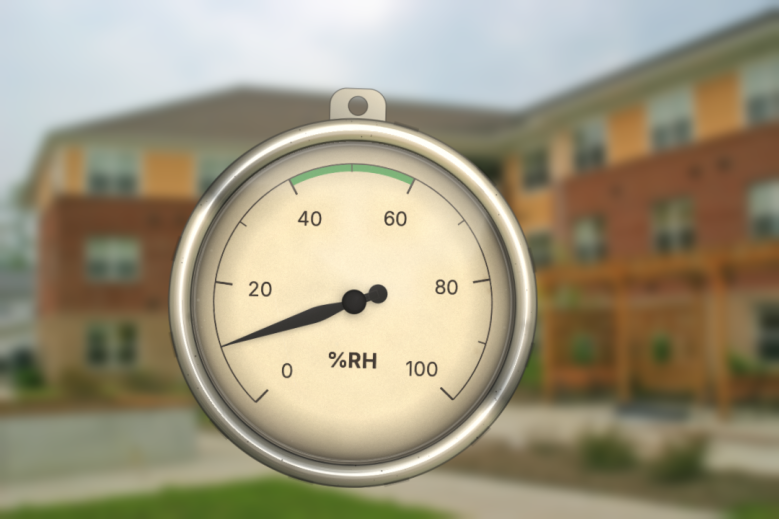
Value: 10 %
